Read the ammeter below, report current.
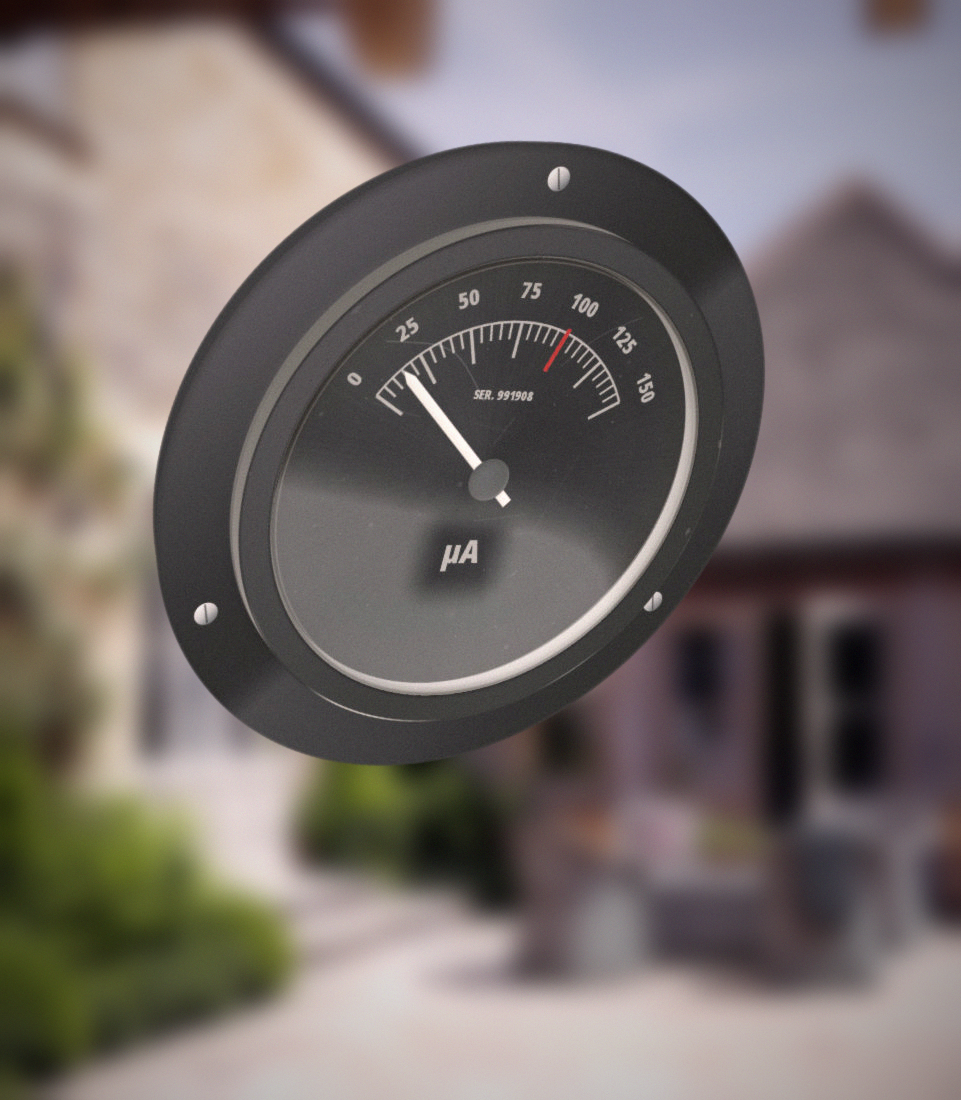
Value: 15 µA
